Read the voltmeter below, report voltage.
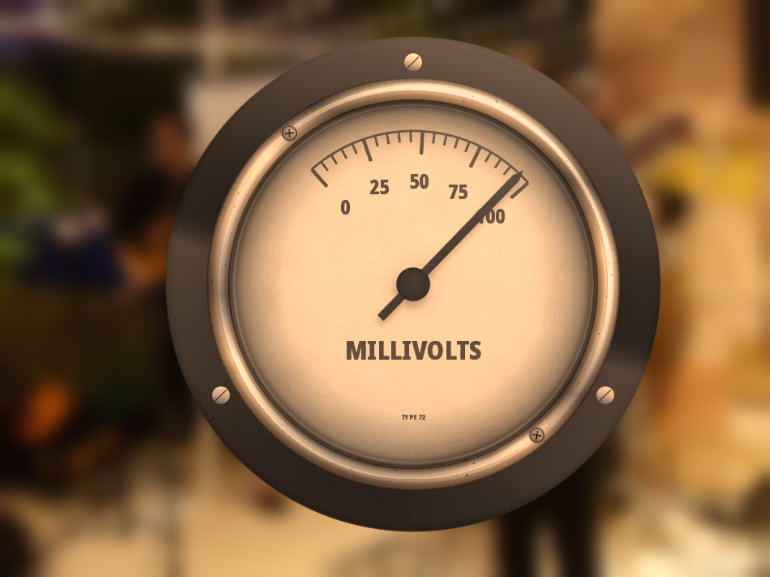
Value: 95 mV
